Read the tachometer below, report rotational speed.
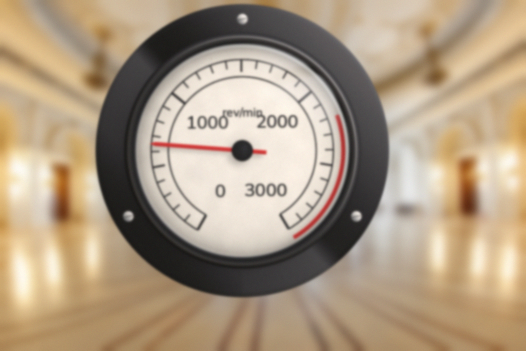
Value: 650 rpm
